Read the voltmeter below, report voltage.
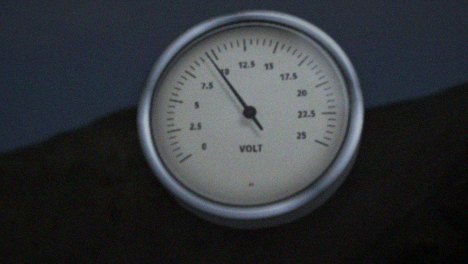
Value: 9.5 V
